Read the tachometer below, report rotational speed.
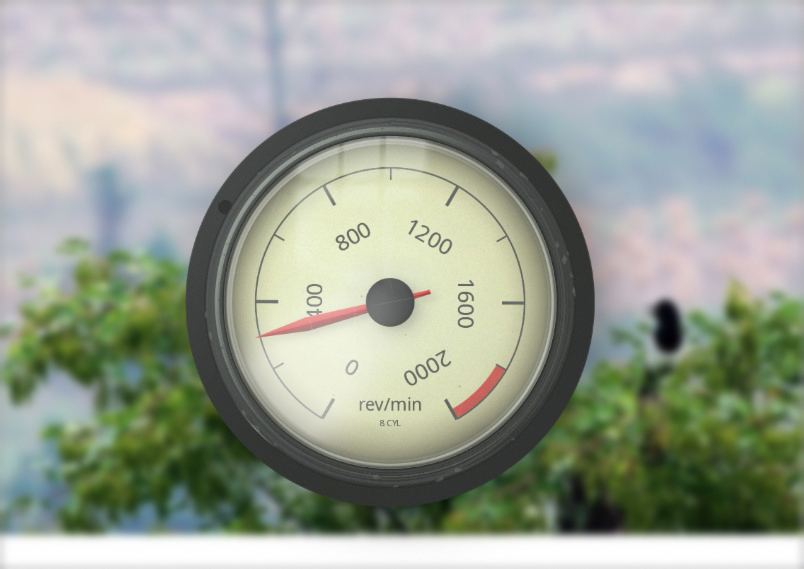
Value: 300 rpm
